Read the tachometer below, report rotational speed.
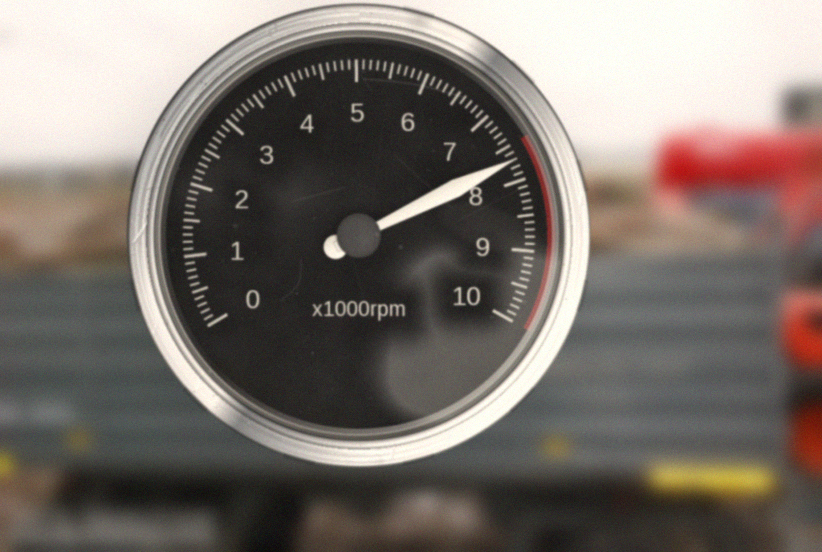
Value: 7700 rpm
